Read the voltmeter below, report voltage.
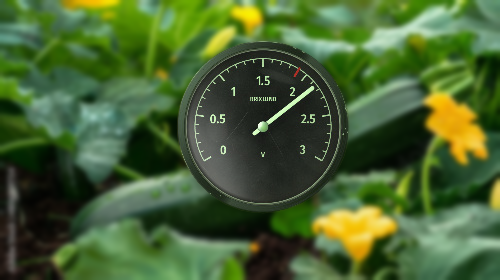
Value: 2.15 V
